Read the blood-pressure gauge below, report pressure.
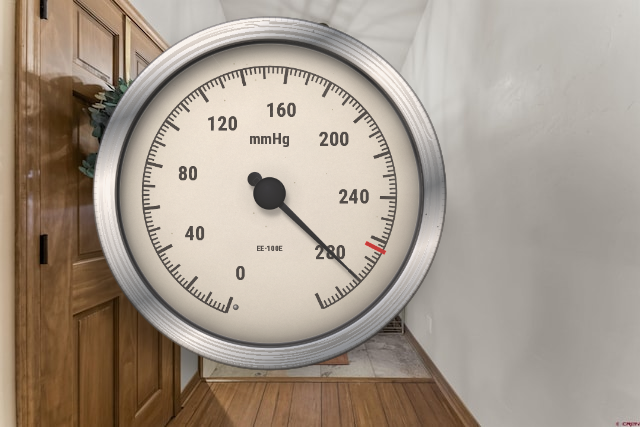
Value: 280 mmHg
